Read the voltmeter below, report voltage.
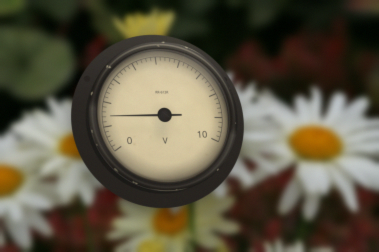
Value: 1.4 V
